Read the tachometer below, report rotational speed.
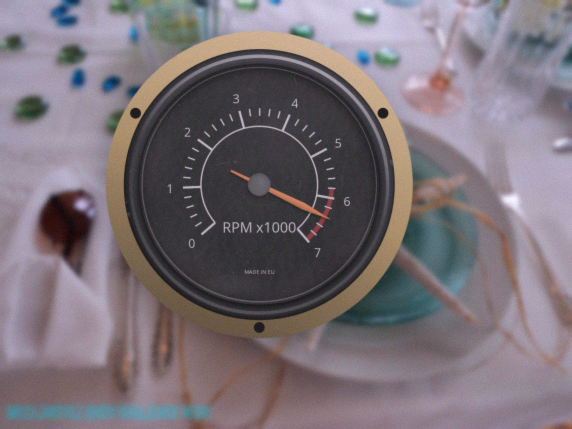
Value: 6400 rpm
